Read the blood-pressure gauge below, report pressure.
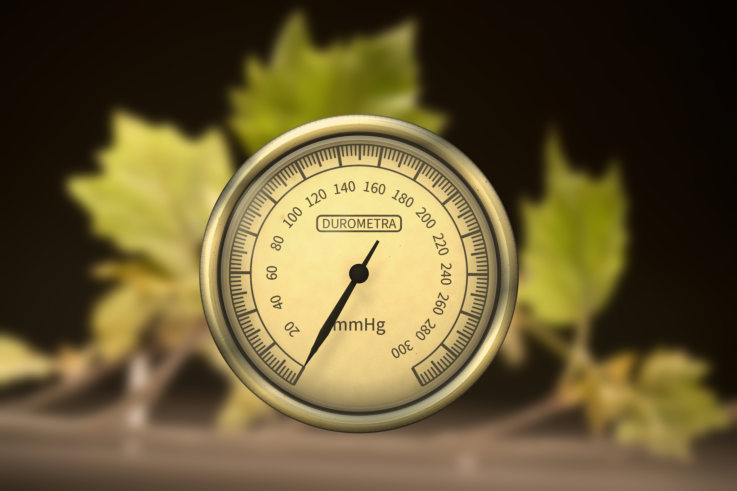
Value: 0 mmHg
